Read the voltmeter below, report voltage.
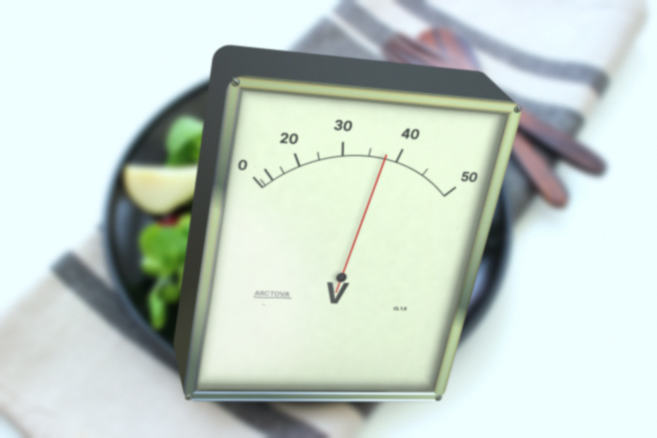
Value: 37.5 V
